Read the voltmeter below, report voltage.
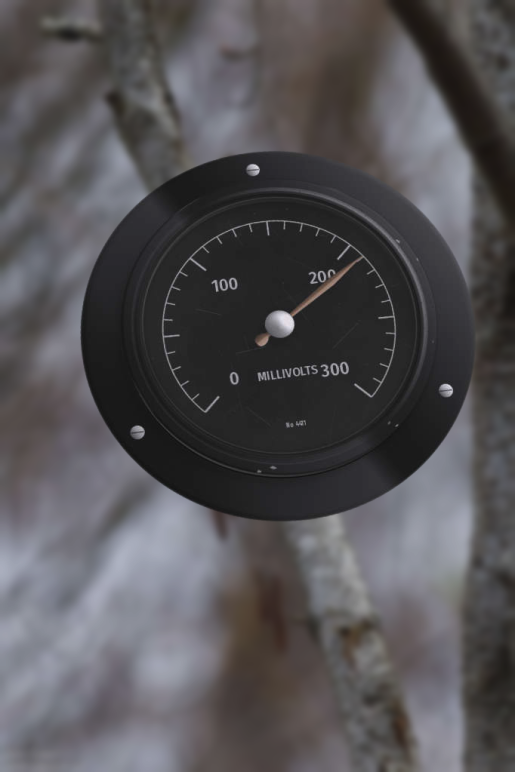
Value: 210 mV
